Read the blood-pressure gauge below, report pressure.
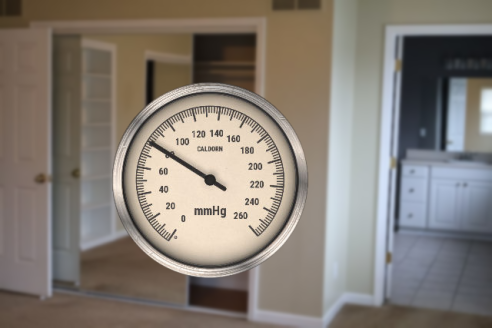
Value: 80 mmHg
